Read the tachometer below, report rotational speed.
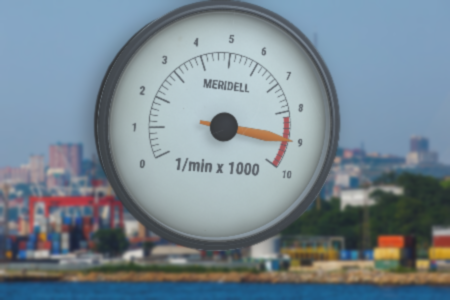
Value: 9000 rpm
